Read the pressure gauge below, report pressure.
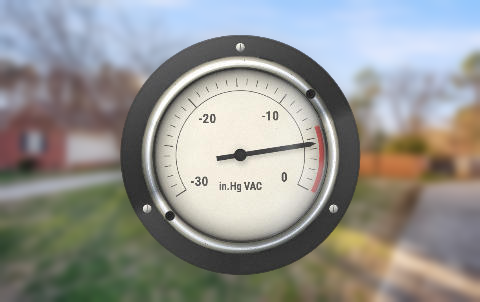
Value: -4.5 inHg
